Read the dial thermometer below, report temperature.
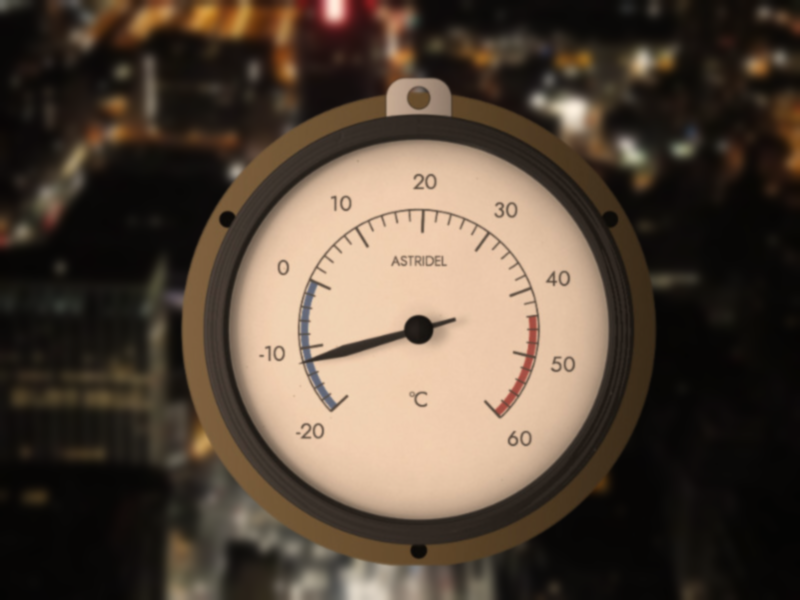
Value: -12 °C
